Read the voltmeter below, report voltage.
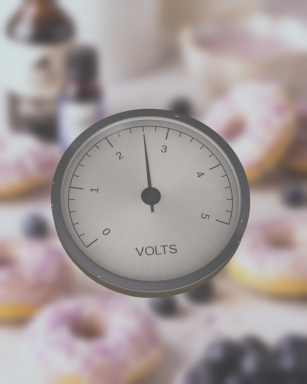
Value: 2.6 V
